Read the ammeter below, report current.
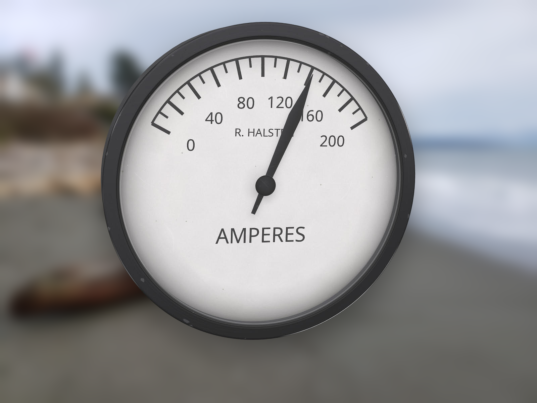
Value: 140 A
